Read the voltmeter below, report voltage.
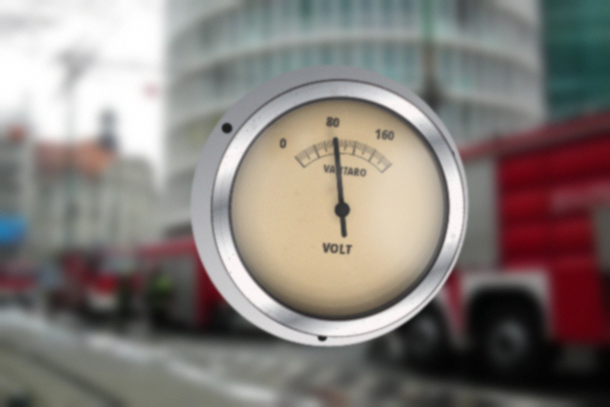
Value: 80 V
